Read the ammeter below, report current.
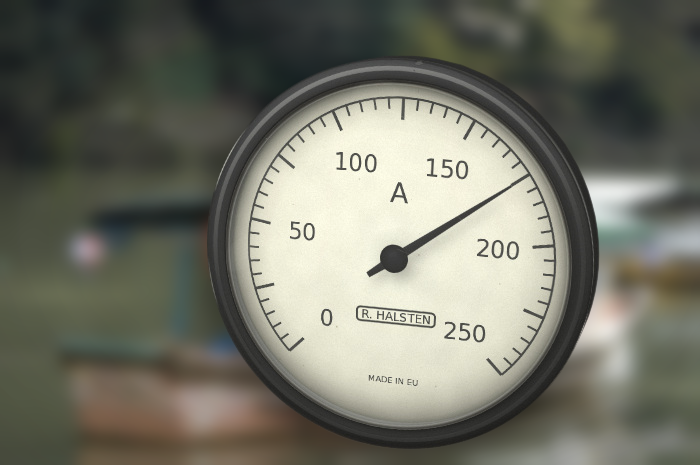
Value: 175 A
